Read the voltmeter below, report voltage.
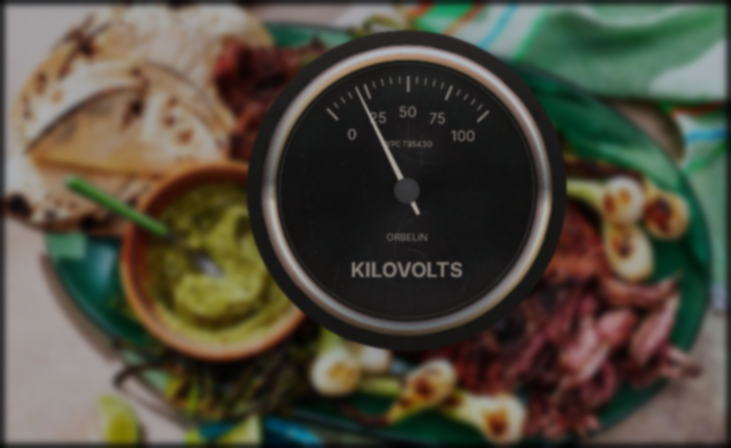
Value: 20 kV
